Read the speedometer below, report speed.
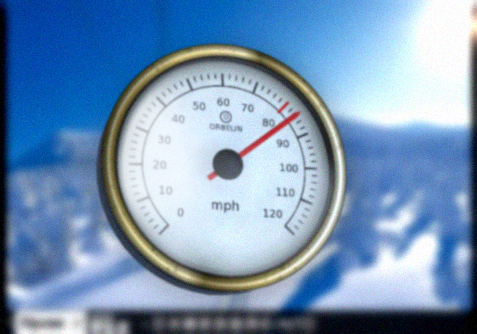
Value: 84 mph
